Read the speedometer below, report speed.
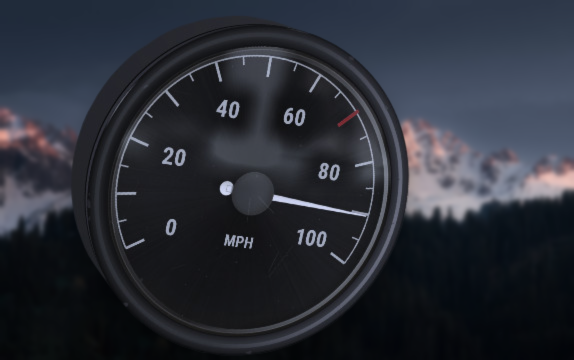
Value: 90 mph
